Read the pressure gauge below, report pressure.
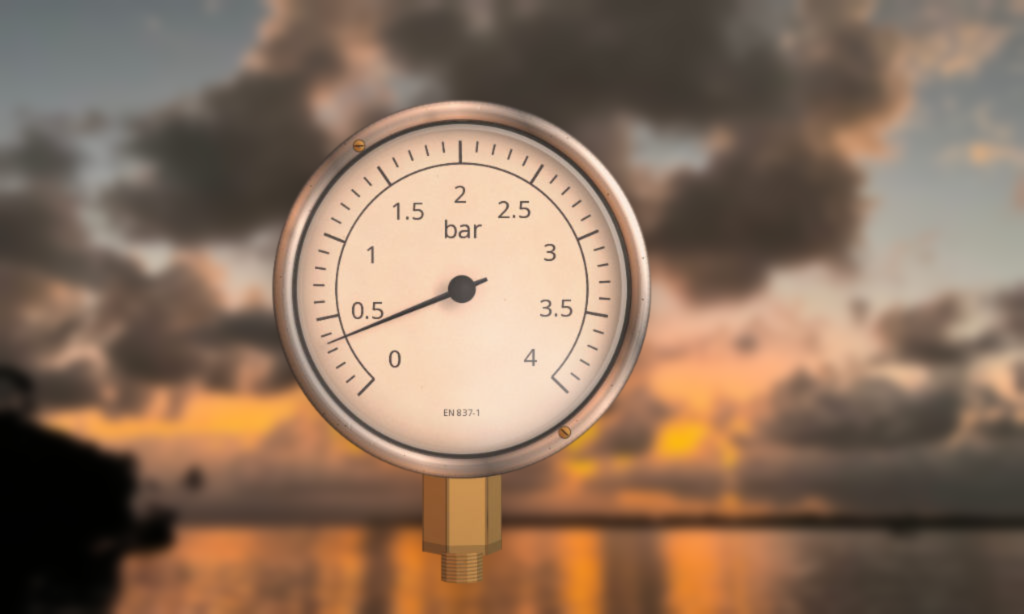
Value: 0.35 bar
